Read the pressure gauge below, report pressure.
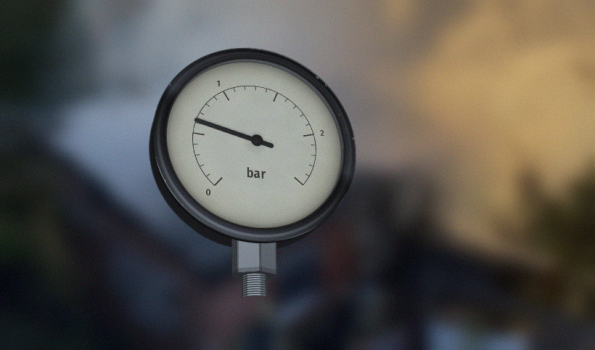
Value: 0.6 bar
